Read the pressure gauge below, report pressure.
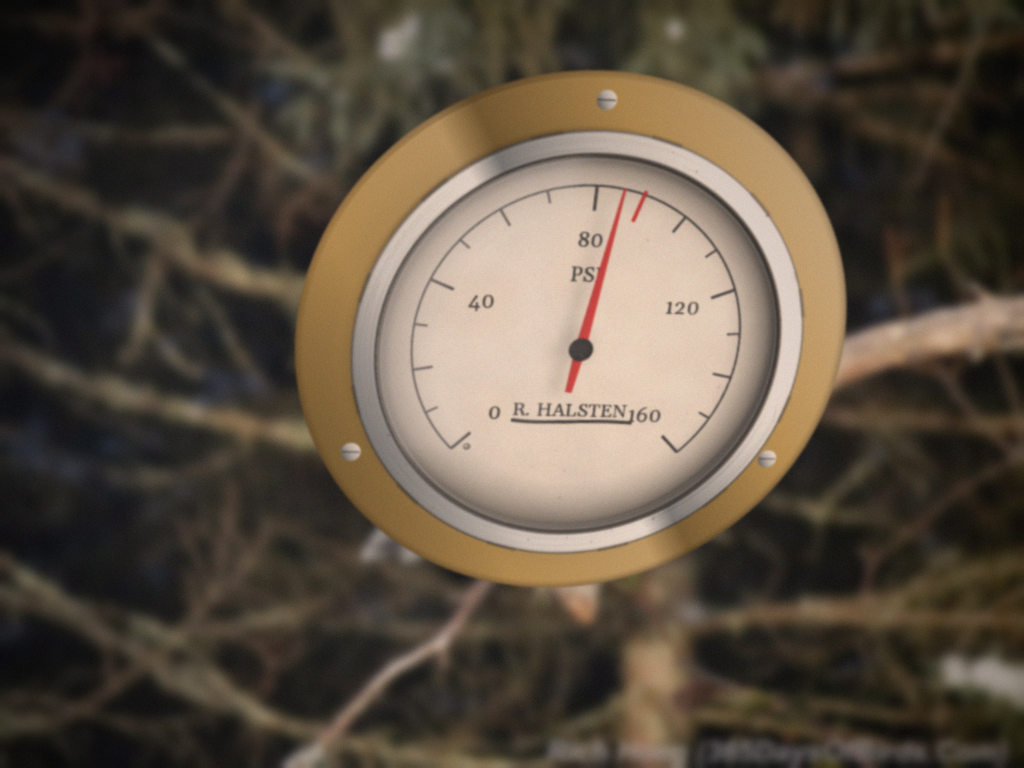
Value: 85 psi
